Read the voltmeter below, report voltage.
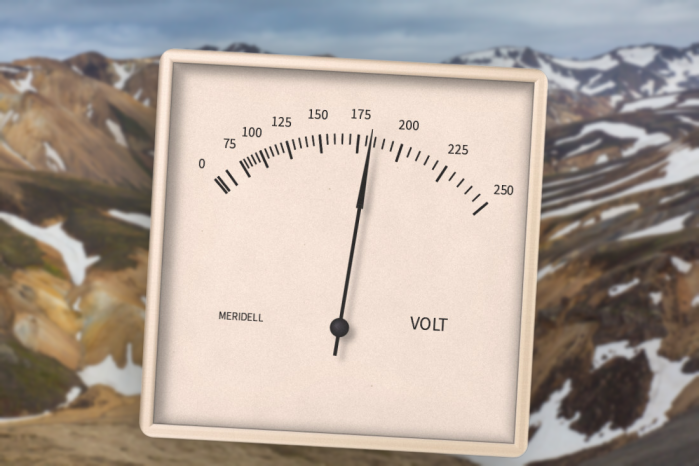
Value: 182.5 V
